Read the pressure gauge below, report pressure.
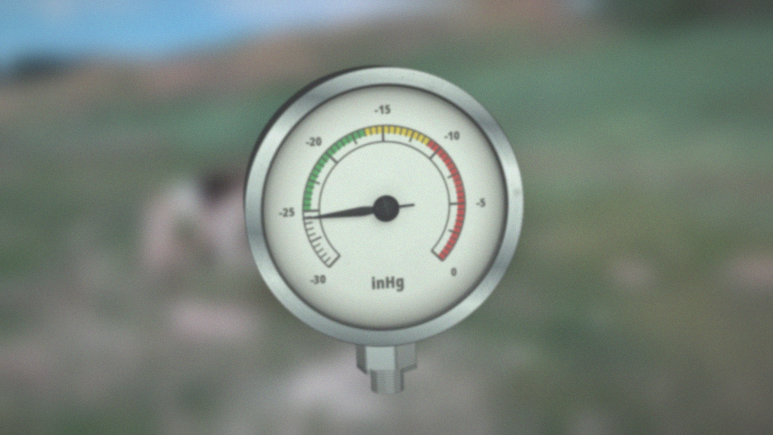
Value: -25.5 inHg
